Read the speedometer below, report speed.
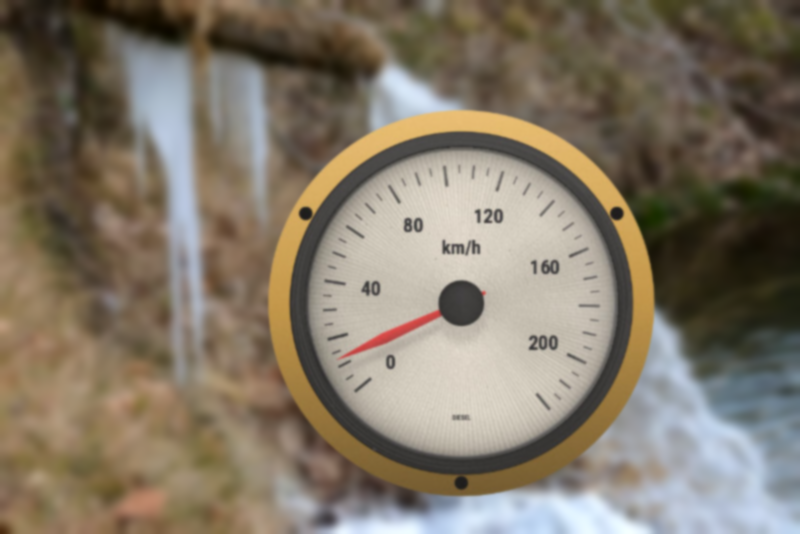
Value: 12.5 km/h
